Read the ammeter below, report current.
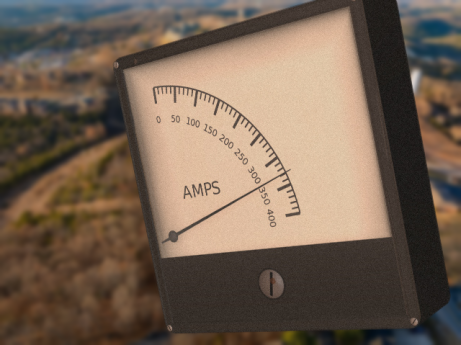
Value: 330 A
